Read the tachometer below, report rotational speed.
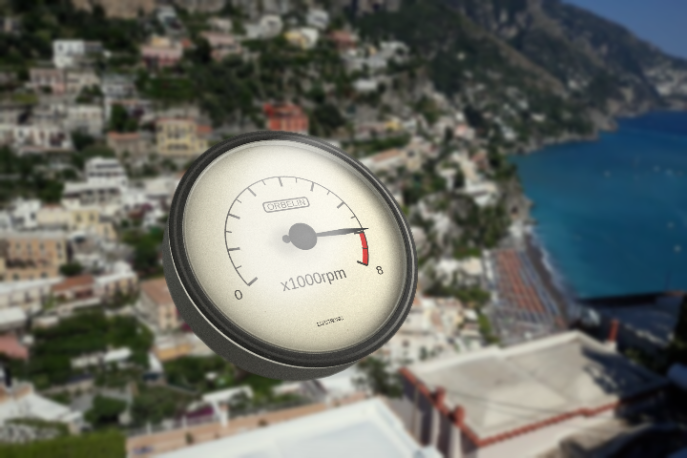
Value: 7000 rpm
